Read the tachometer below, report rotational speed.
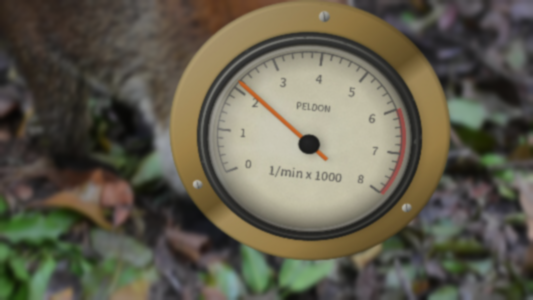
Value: 2200 rpm
